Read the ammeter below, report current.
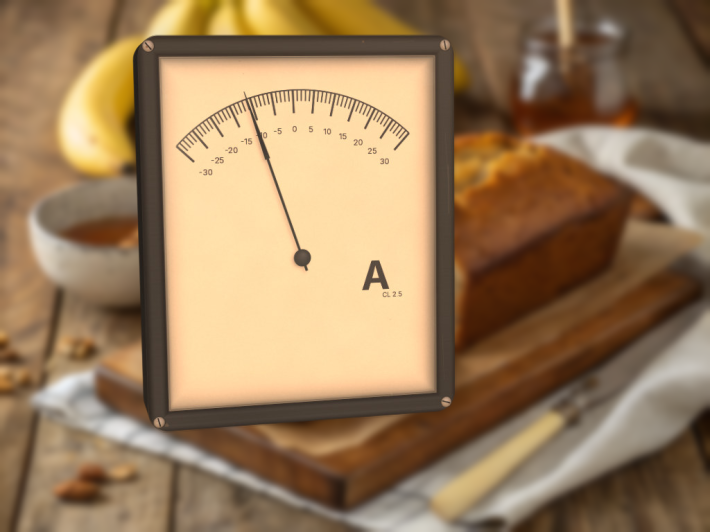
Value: -11 A
